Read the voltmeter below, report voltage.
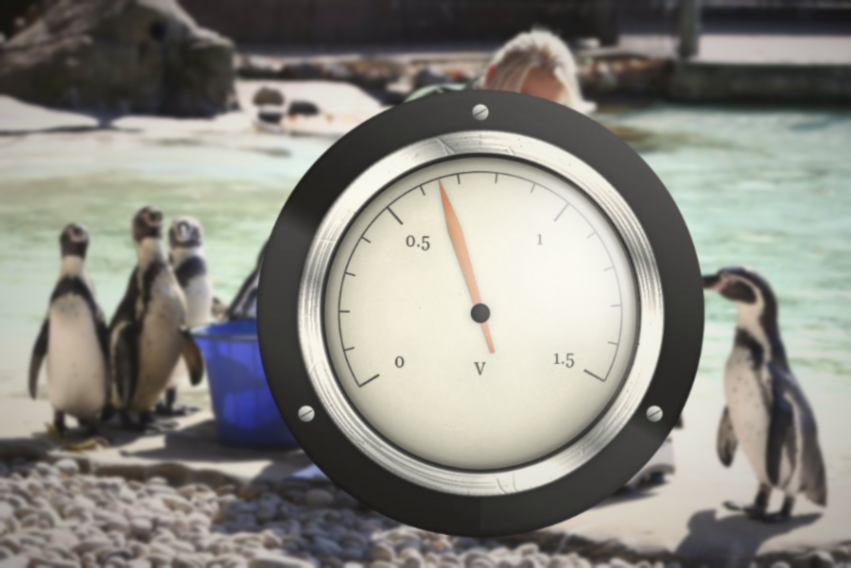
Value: 0.65 V
